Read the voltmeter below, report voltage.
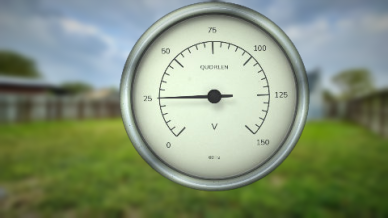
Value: 25 V
